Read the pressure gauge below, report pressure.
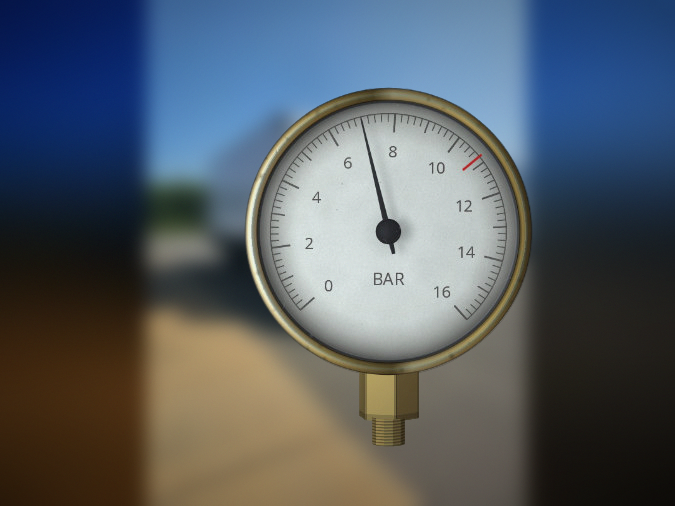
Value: 7 bar
